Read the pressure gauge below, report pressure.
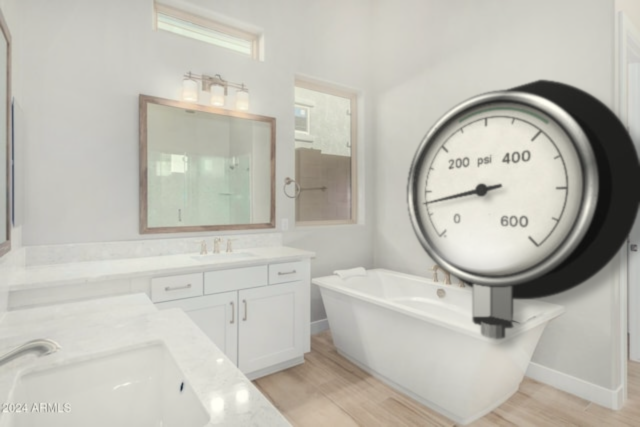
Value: 75 psi
